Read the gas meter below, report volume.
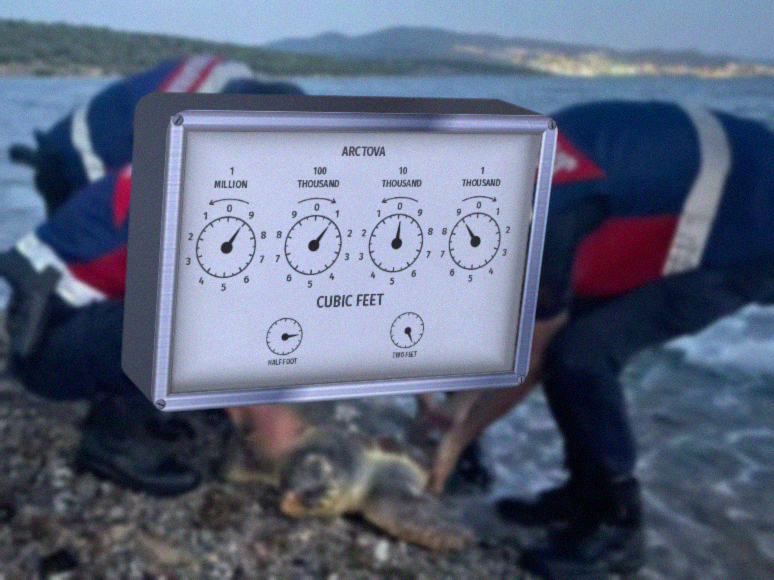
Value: 909900 ft³
